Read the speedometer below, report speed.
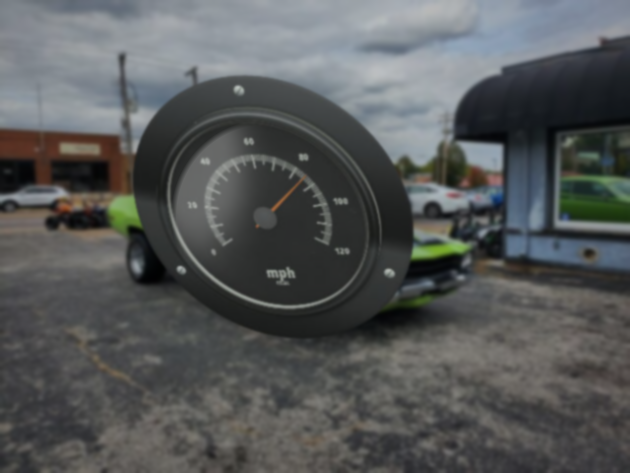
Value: 85 mph
